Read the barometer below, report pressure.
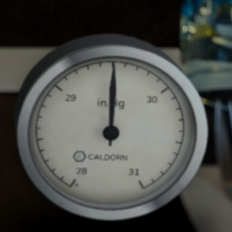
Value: 29.5 inHg
